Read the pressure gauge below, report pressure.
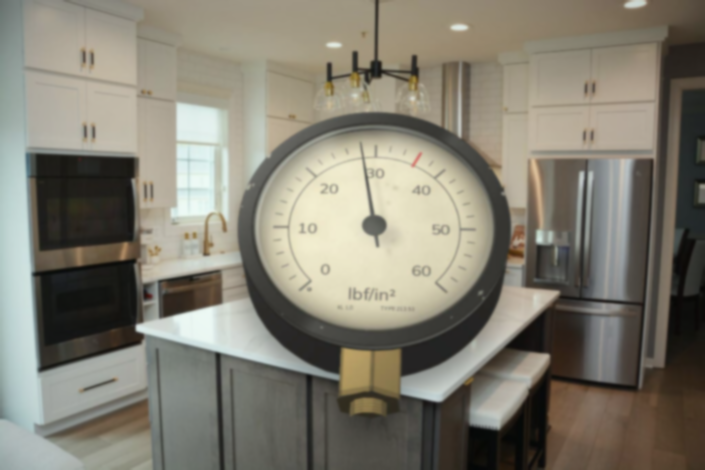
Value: 28 psi
